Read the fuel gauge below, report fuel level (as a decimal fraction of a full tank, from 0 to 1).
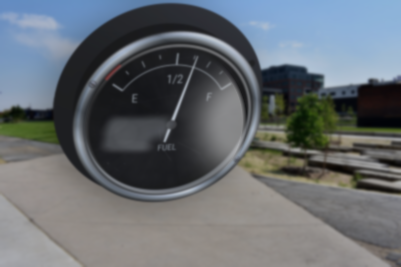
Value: 0.625
